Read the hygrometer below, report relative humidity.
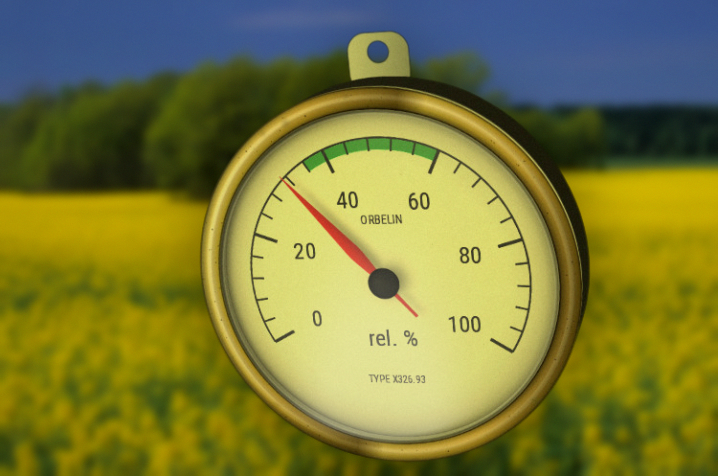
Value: 32 %
